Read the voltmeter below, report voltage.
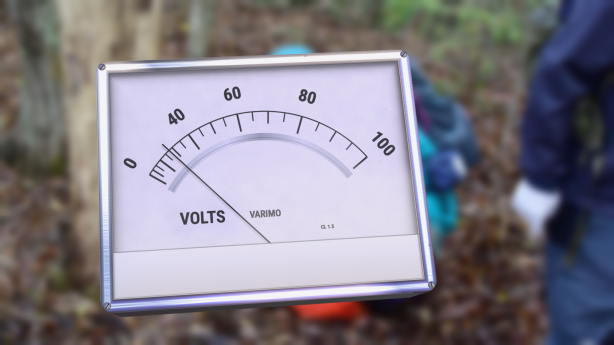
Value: 27.5 V
